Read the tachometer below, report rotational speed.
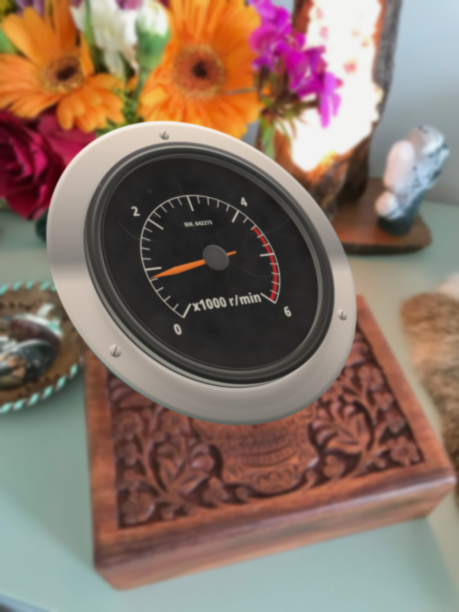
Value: 800 rpm
